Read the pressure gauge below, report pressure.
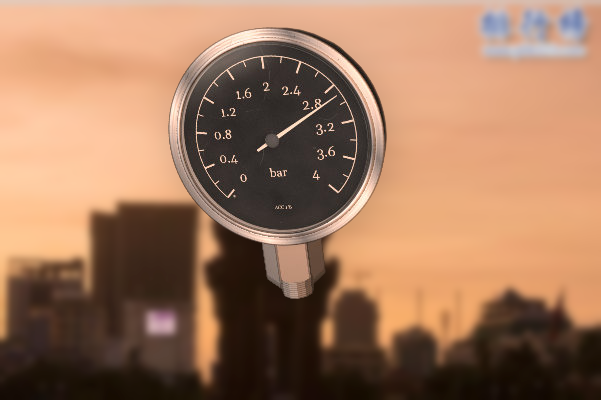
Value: 2.9 bar
